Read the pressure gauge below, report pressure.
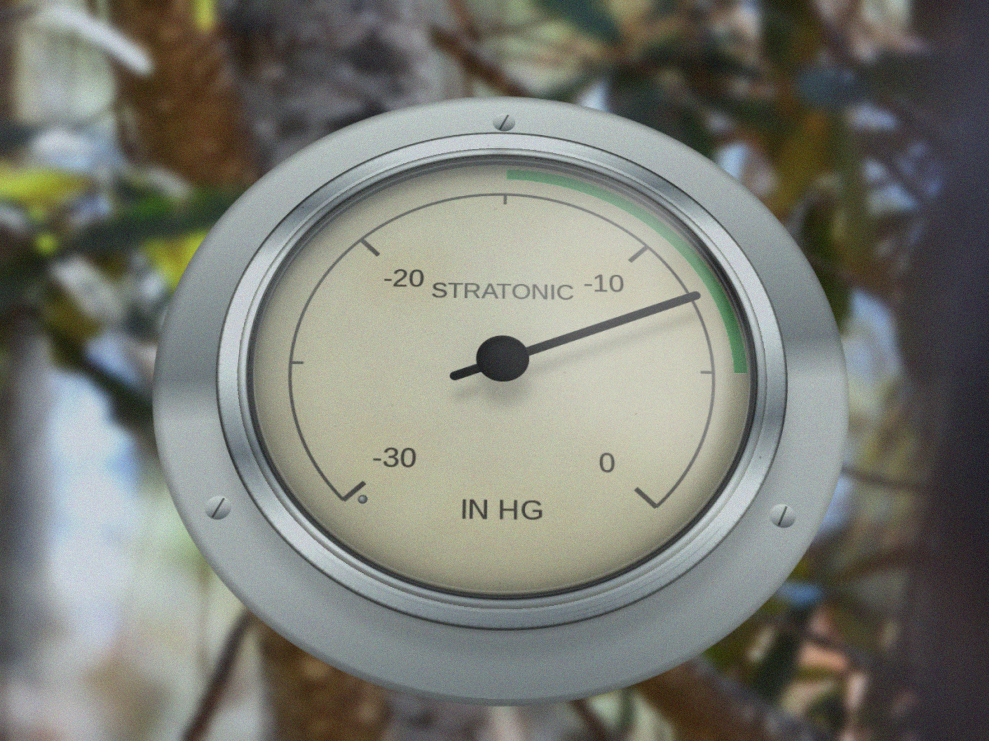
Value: -7.5 inHg
